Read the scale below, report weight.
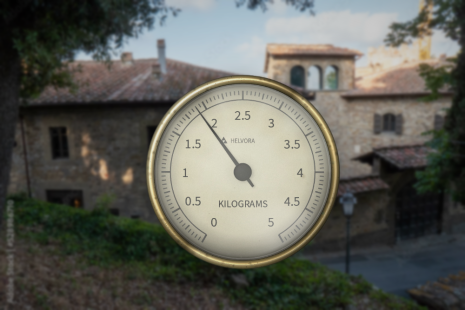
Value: 1.9 kg
